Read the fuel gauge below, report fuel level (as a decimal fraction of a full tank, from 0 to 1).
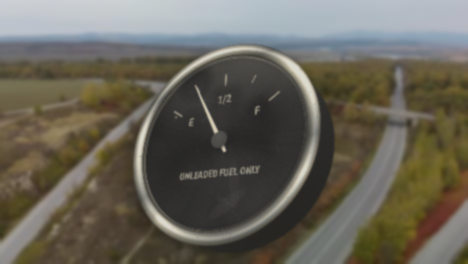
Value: 0.25
